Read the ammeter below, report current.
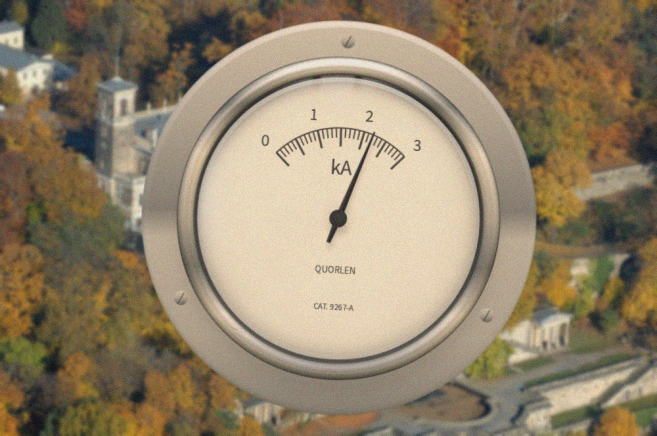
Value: 2.2 kA
